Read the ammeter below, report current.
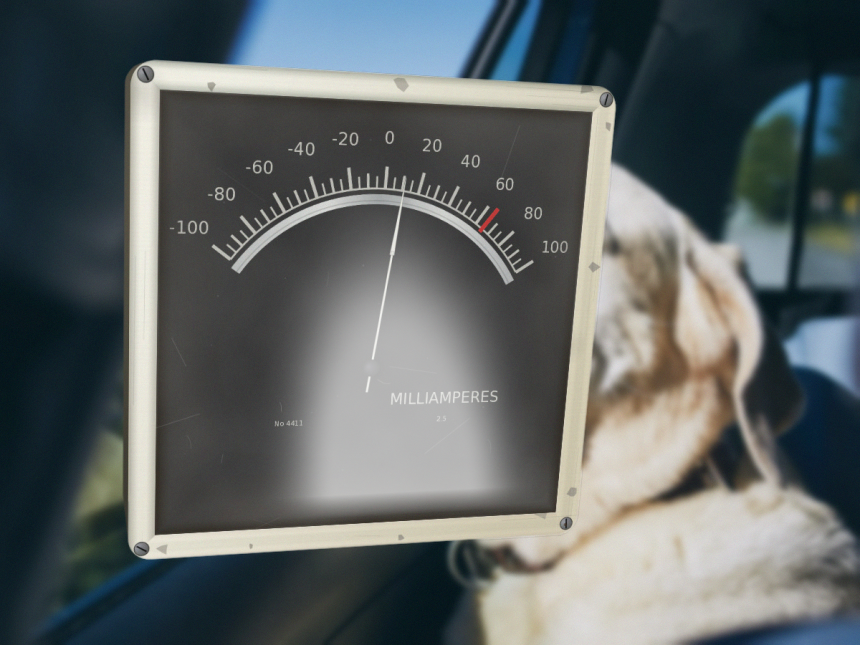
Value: 10 mA
